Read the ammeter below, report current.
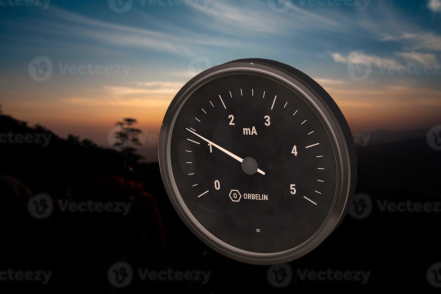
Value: 1.2 mA
